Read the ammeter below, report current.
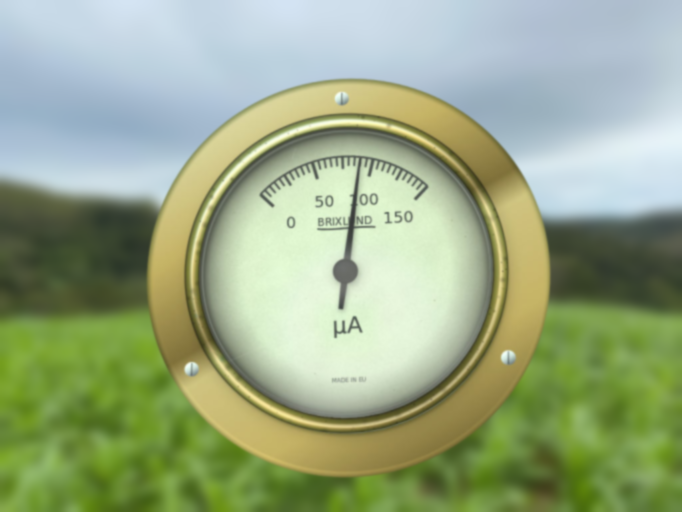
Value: 90 µA
